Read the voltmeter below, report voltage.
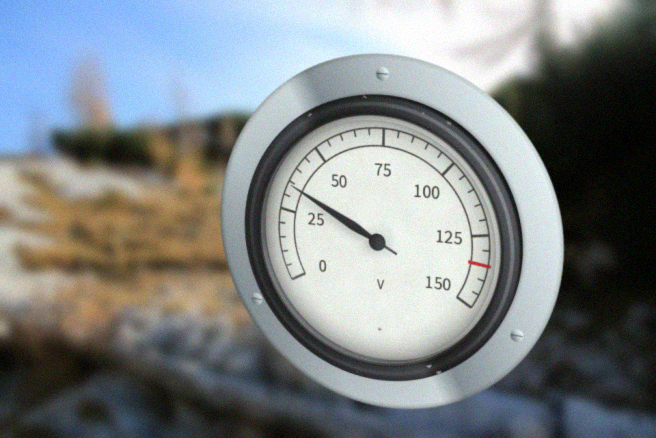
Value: 35 V
